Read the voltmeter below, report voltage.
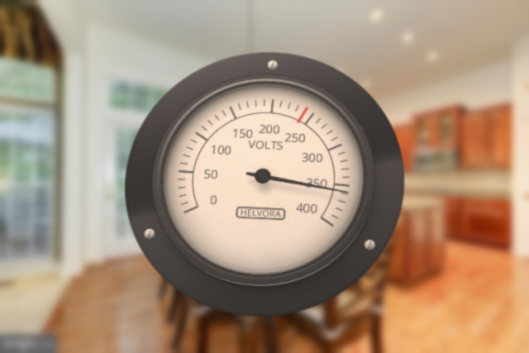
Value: 360 V
